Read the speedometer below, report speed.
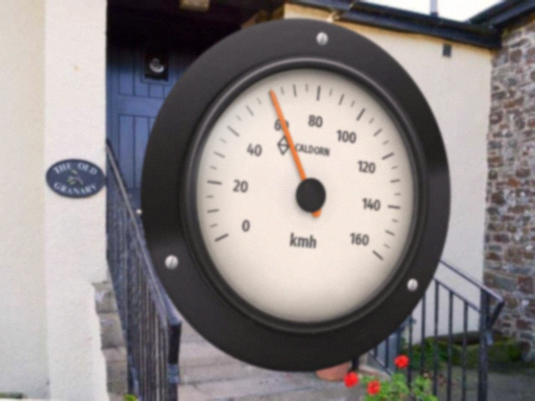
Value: 60 km/h
